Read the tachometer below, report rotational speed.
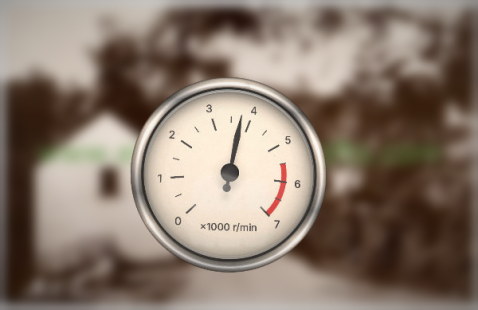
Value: 3750 rpm
